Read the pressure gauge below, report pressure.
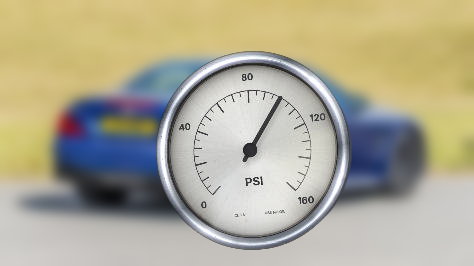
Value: 100 psi
